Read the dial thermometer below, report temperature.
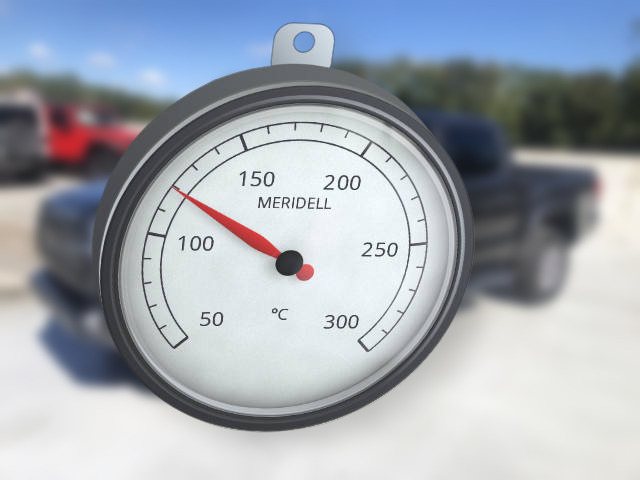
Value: 120 °C
